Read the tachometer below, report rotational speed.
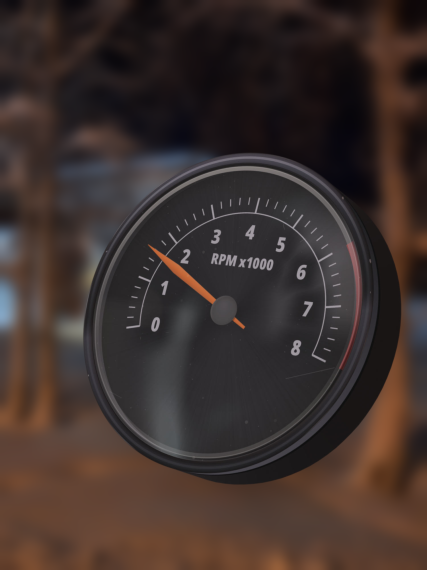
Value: 1600 rpm
